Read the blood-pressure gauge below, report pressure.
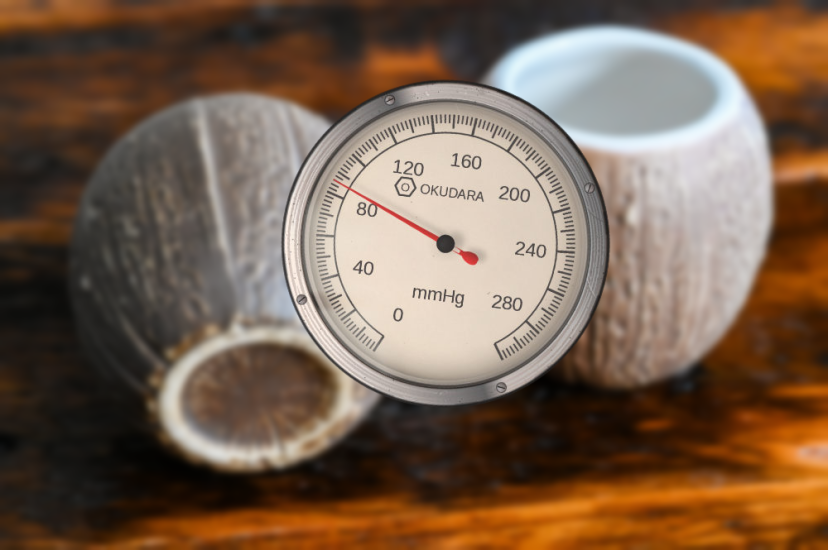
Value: 86 mmHg
